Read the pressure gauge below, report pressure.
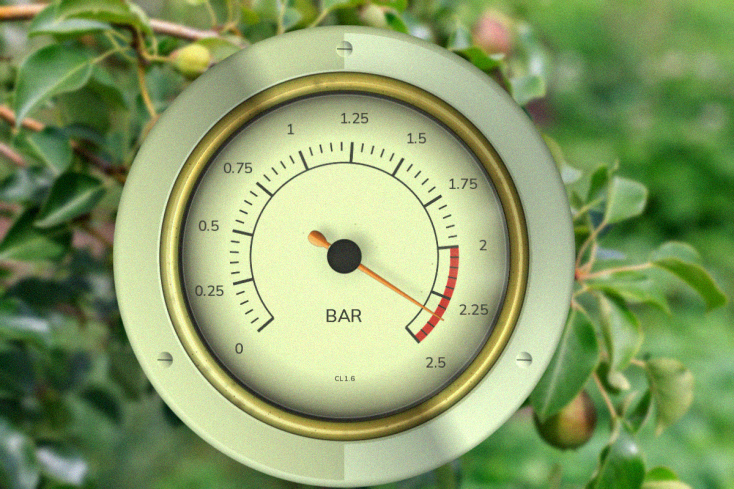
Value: 2.35 bar
